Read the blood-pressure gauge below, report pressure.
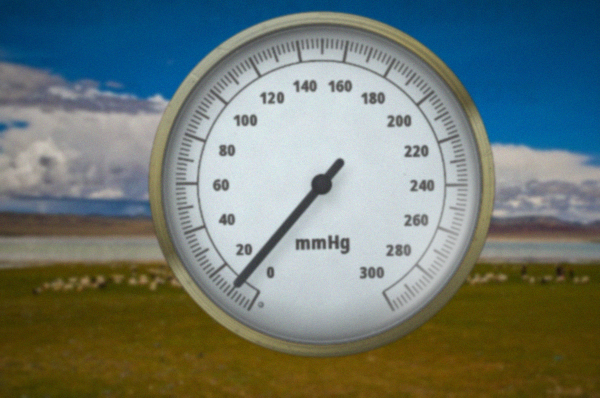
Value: 10 mmHg
